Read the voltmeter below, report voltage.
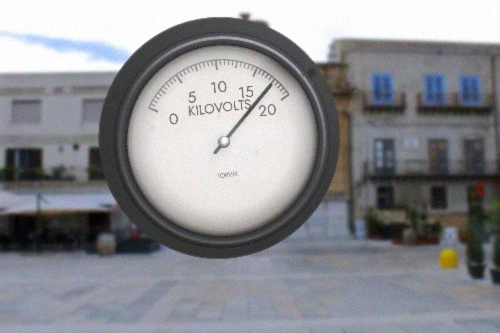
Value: 17.5 kV
